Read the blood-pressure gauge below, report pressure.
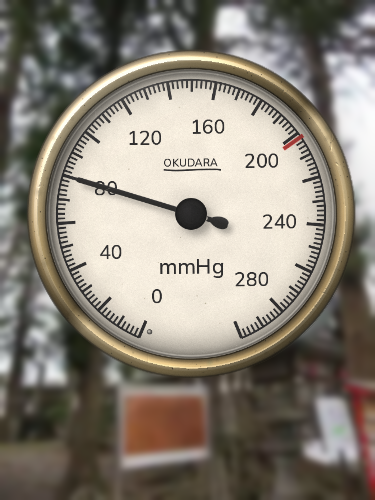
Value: 80 mmHg
